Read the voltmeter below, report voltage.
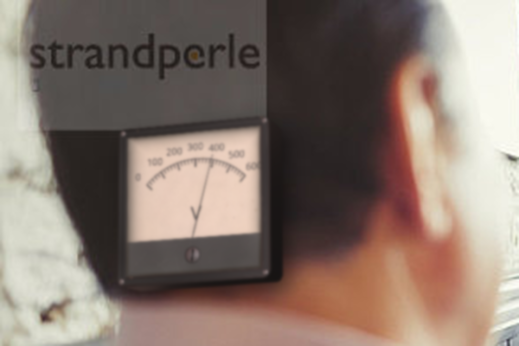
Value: 400 V
